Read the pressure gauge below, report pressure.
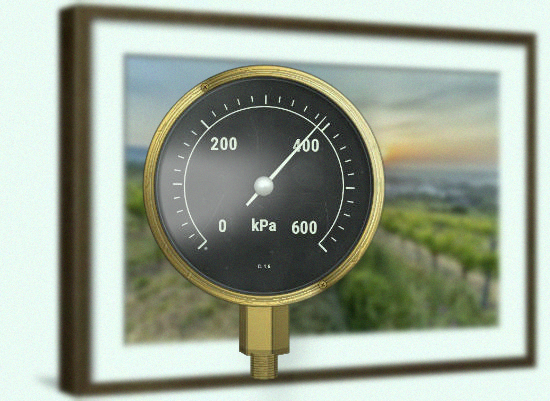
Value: 390 kPa
